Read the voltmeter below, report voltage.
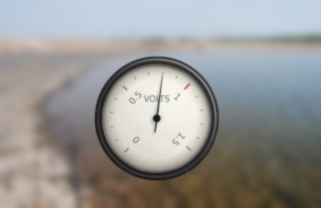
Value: 0.8 V
